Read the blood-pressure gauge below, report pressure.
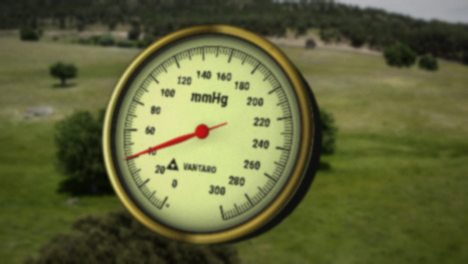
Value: 40 mmHg
